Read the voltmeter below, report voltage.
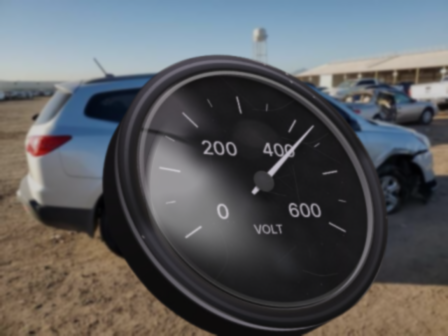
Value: 425 V
